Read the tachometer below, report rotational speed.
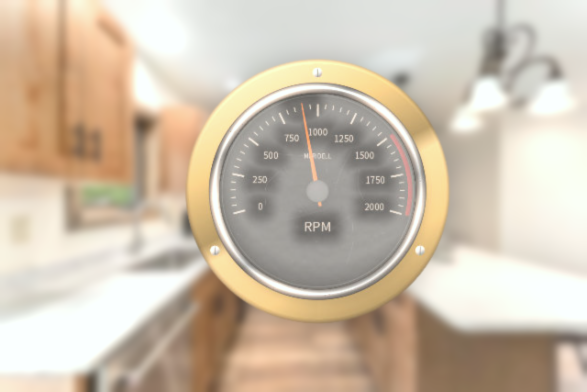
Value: 900 rpm
